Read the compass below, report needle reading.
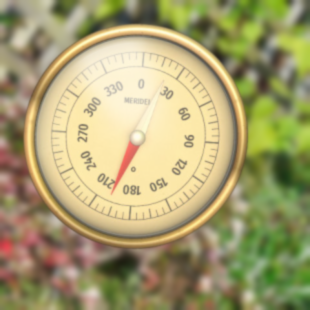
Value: 200 °
